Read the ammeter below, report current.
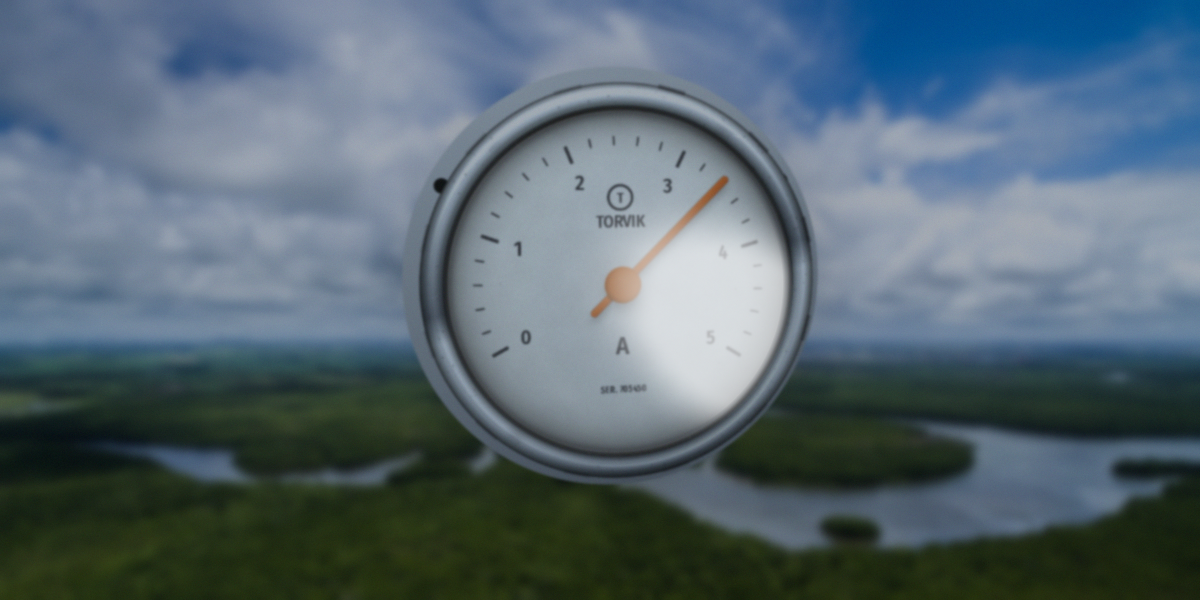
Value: 3.4 A
